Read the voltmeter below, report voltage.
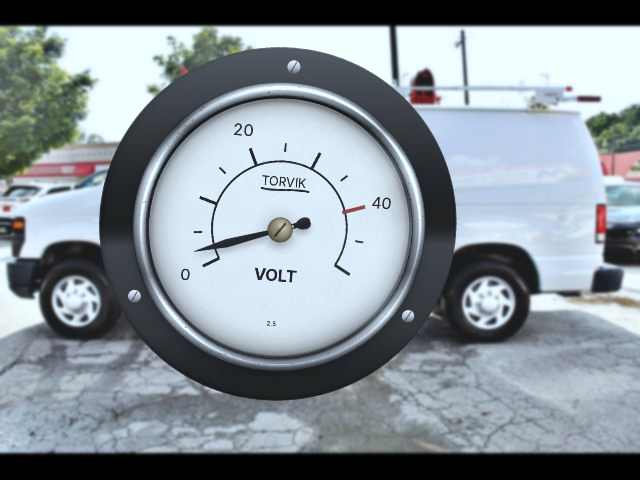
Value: 2.5 V
